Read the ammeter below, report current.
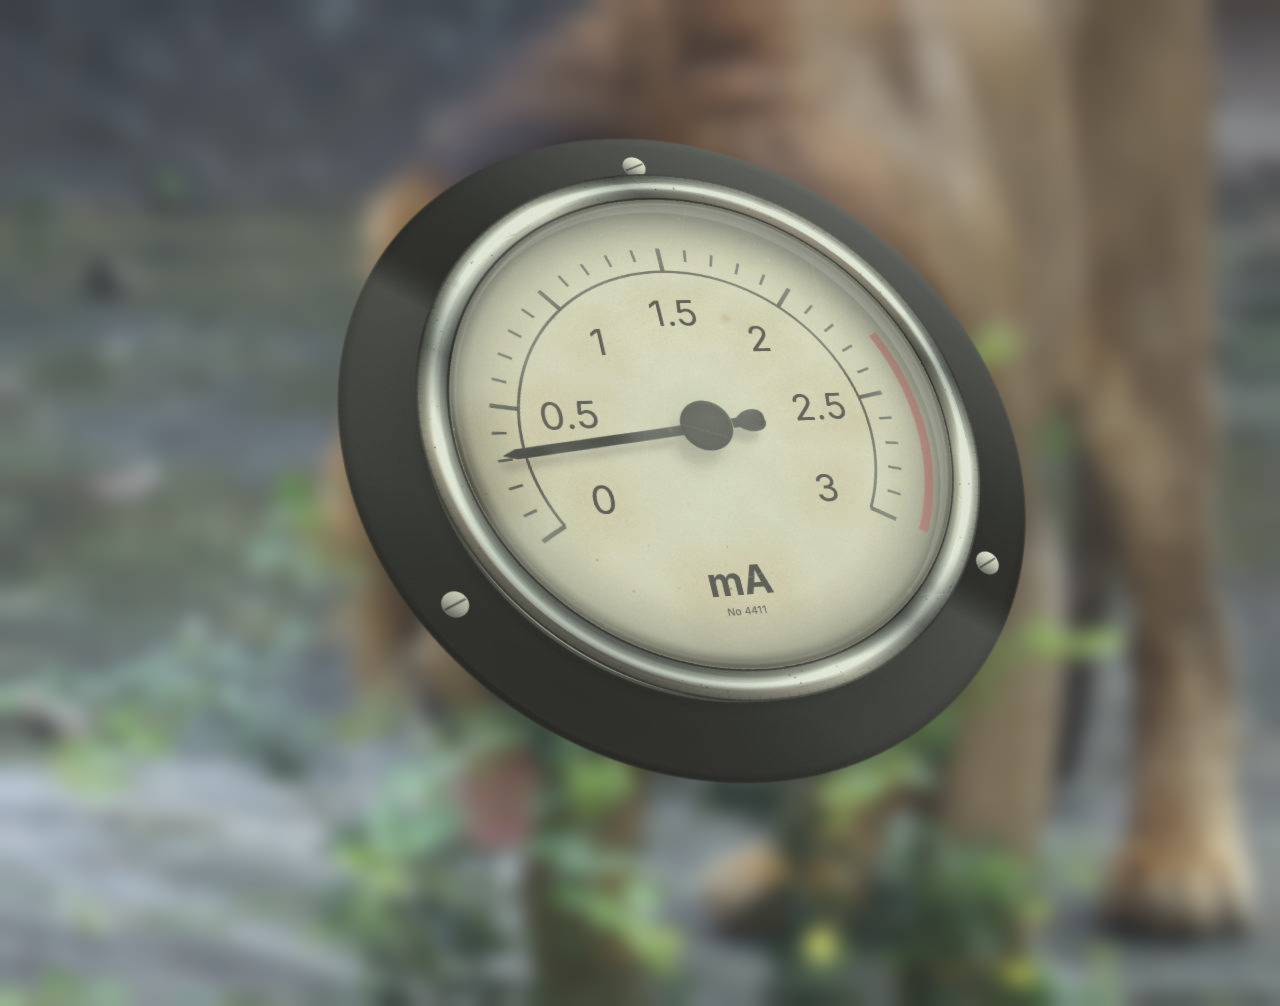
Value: 0.3 mA
